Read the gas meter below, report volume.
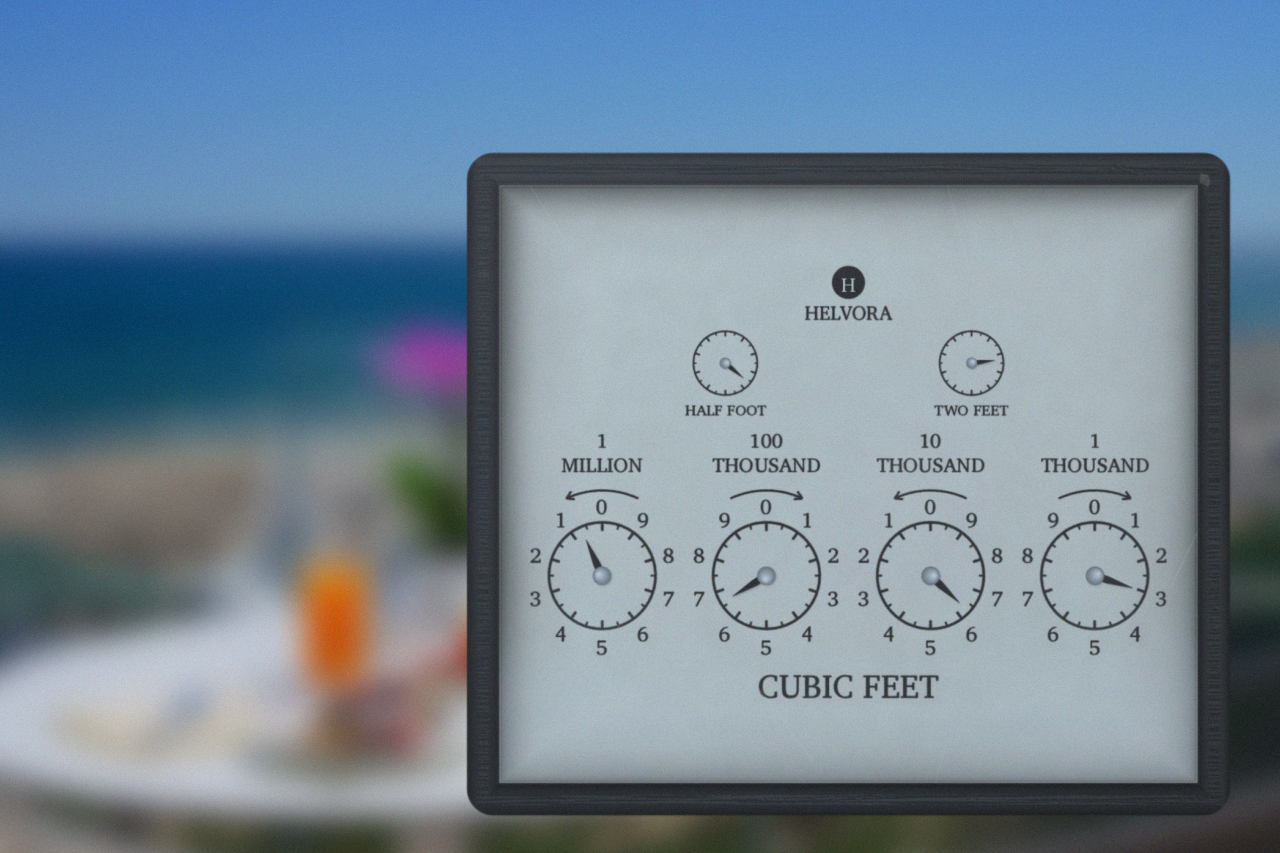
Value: 66300 ft³
